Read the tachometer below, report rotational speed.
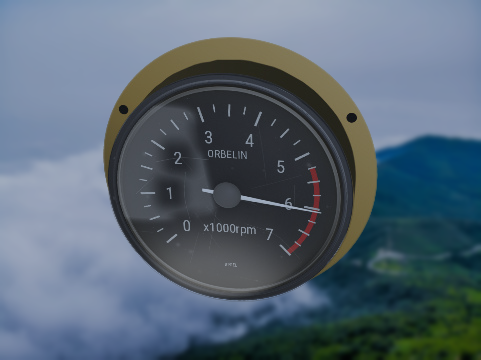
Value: 6000 rpm
